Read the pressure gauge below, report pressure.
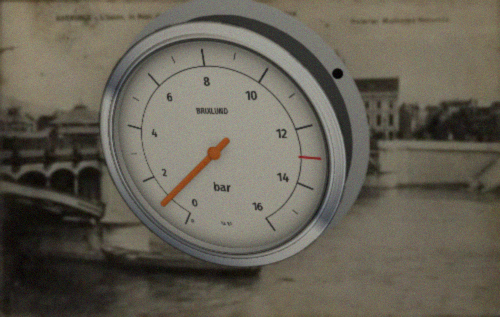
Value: 1 bar
